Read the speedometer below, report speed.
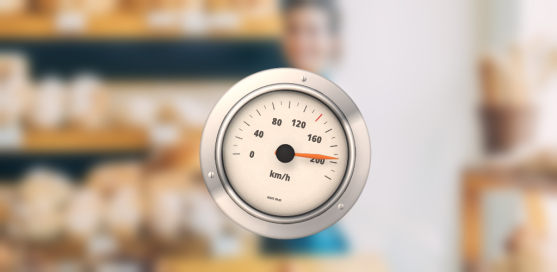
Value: 195 km/h
